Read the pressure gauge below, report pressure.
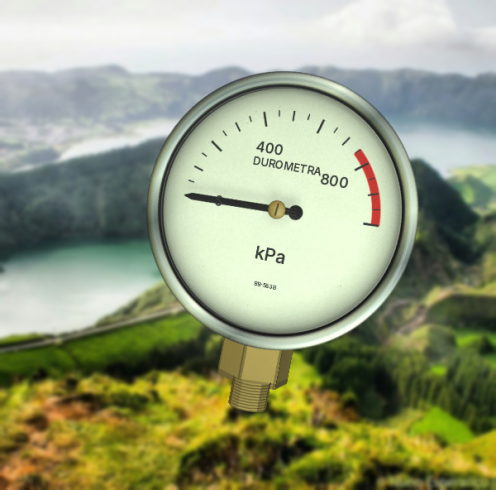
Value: 0 kPa
